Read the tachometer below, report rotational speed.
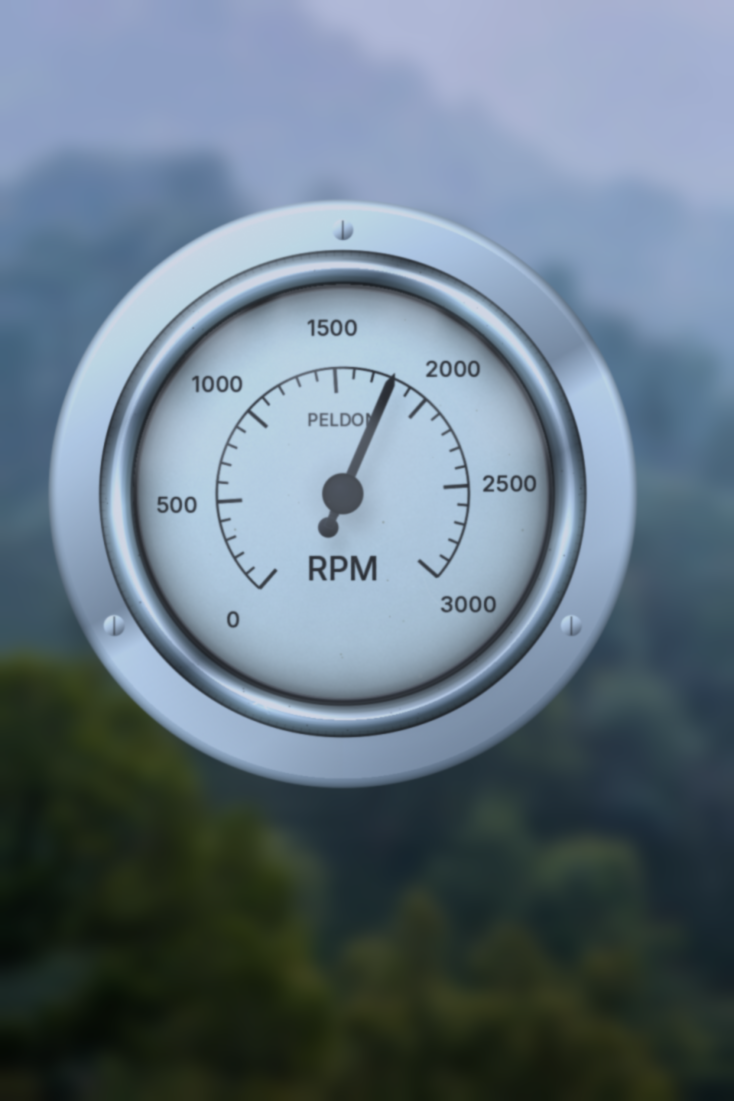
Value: 1800 rpm
